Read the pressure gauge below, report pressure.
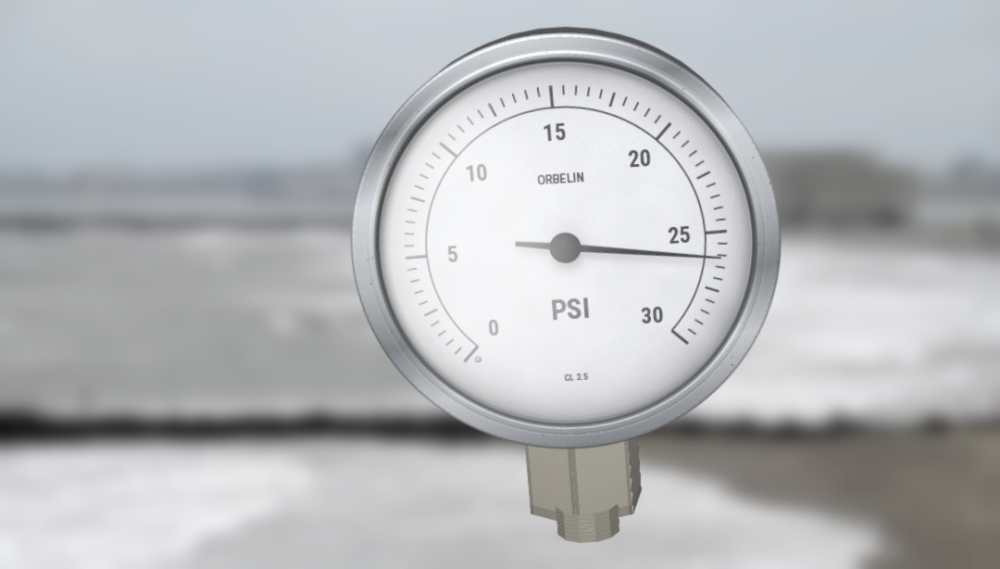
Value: 26 psi
